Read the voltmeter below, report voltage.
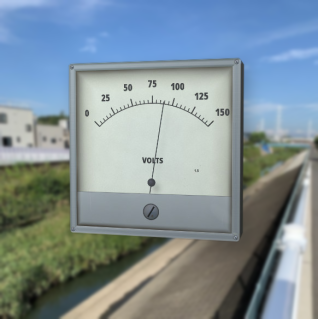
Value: 90 V
